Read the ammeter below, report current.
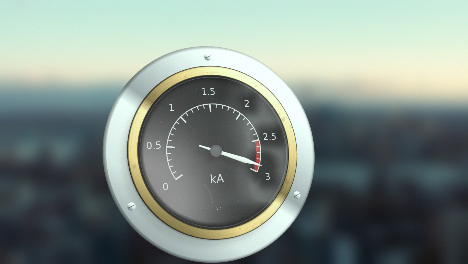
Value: 2.9 kA
